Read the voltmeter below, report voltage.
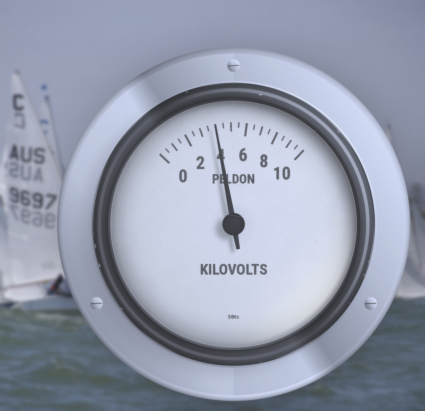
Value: 4 kV
